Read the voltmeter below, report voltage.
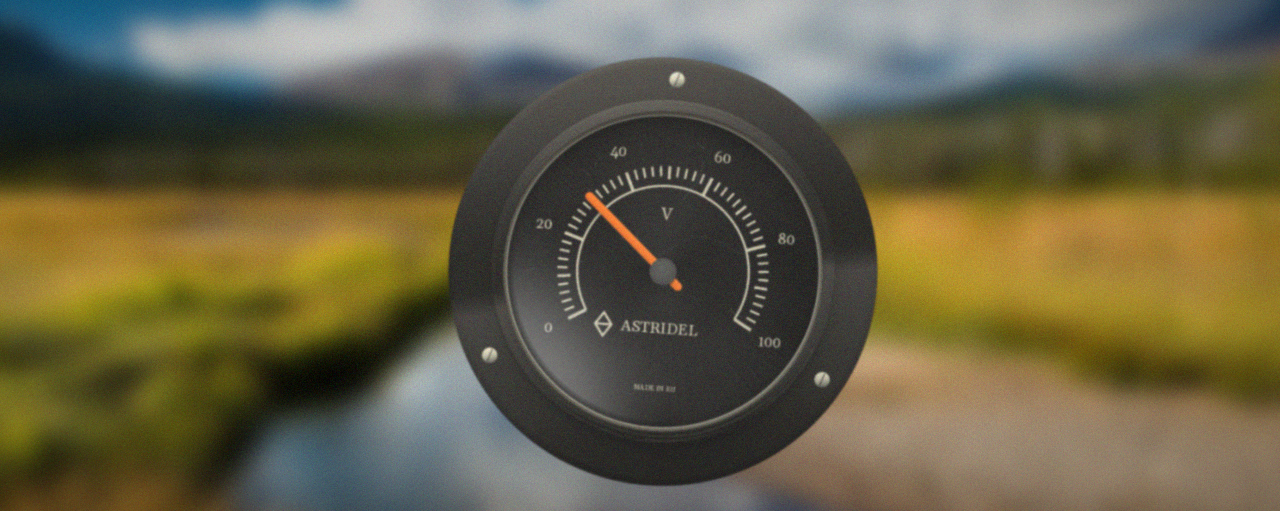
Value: 30 V
